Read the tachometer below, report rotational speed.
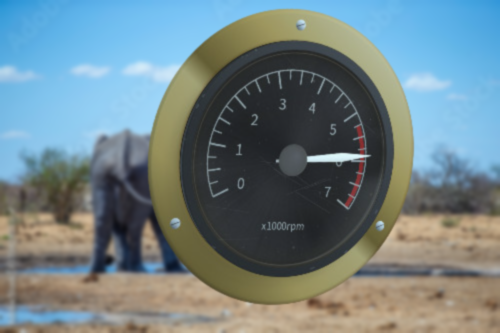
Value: 5875 rpm
